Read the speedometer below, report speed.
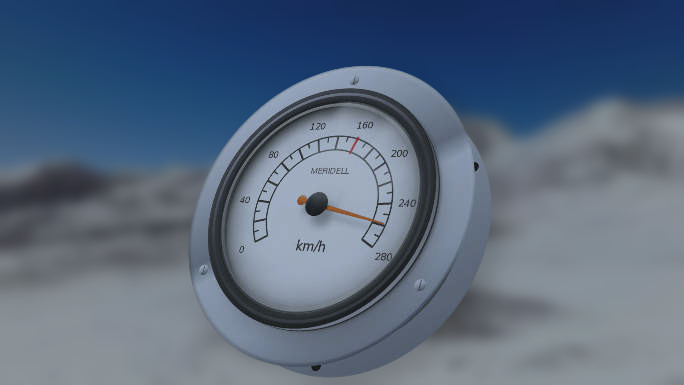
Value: 260 km/h
